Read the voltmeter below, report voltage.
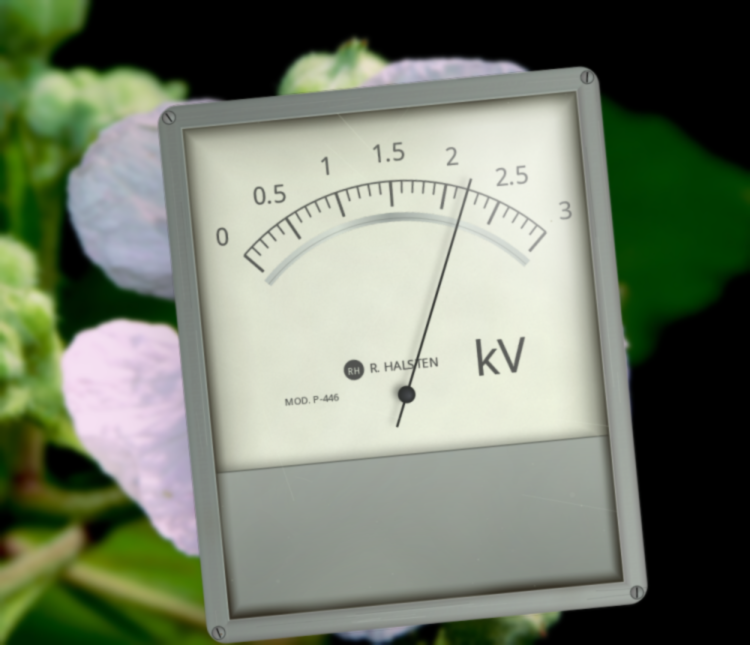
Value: 2.2 kV
